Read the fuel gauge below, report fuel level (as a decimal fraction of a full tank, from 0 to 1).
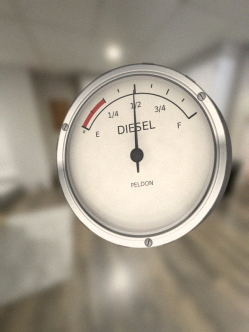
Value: 0.5
